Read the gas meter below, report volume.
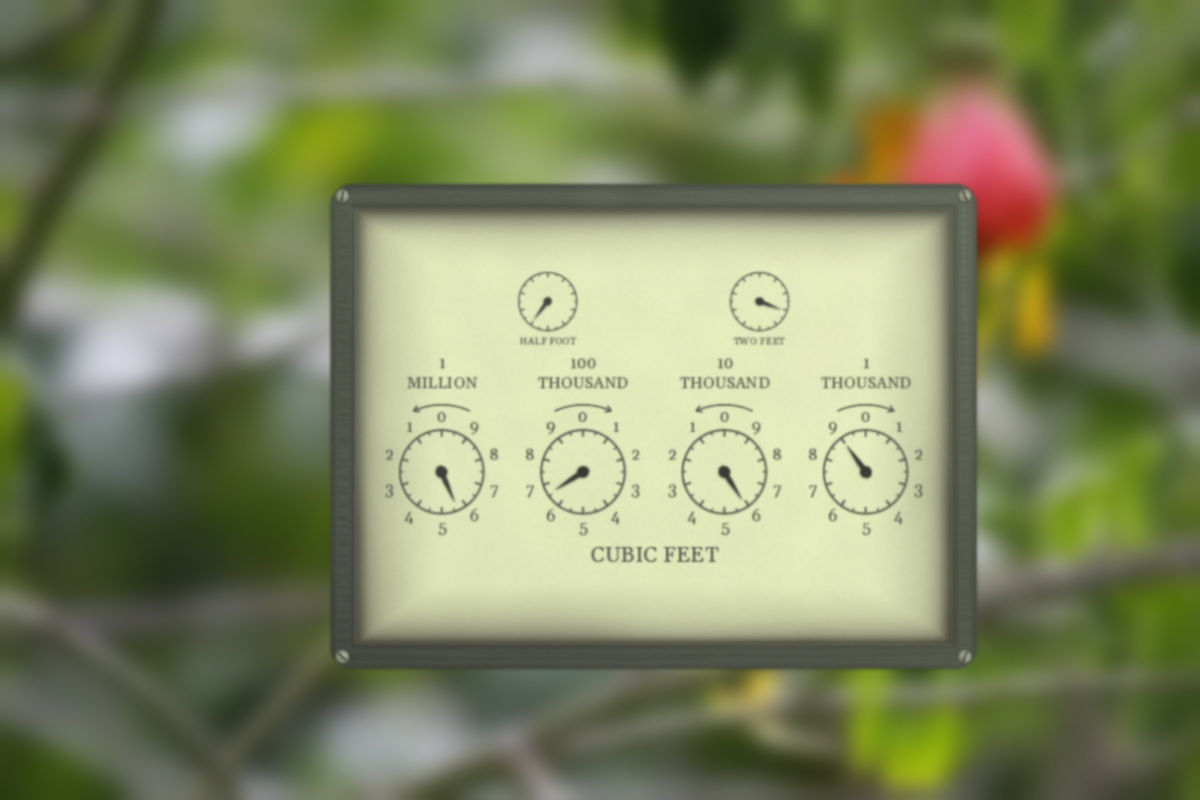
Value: 565900 ft³
